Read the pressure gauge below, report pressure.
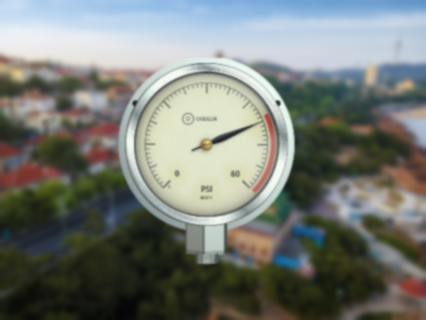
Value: 45 psi
